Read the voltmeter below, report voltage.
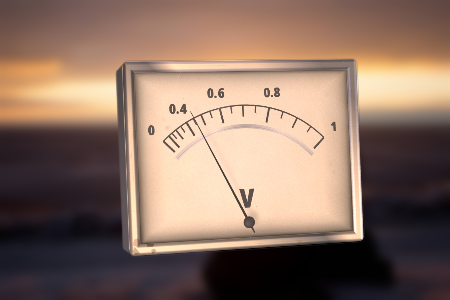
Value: 0.45 V
